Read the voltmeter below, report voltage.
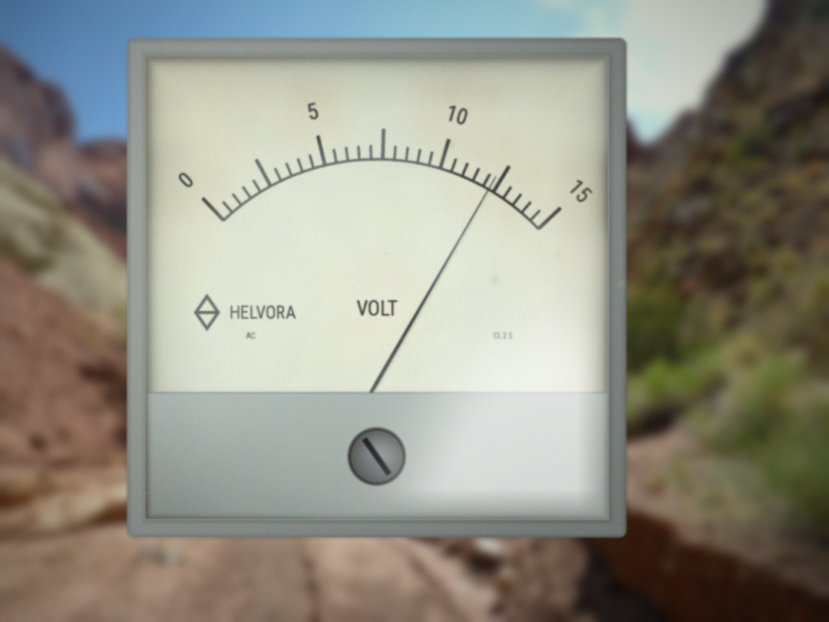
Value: 12.25 V
